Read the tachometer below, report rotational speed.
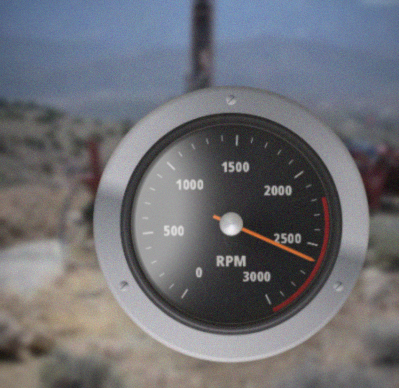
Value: 2600 rpm
